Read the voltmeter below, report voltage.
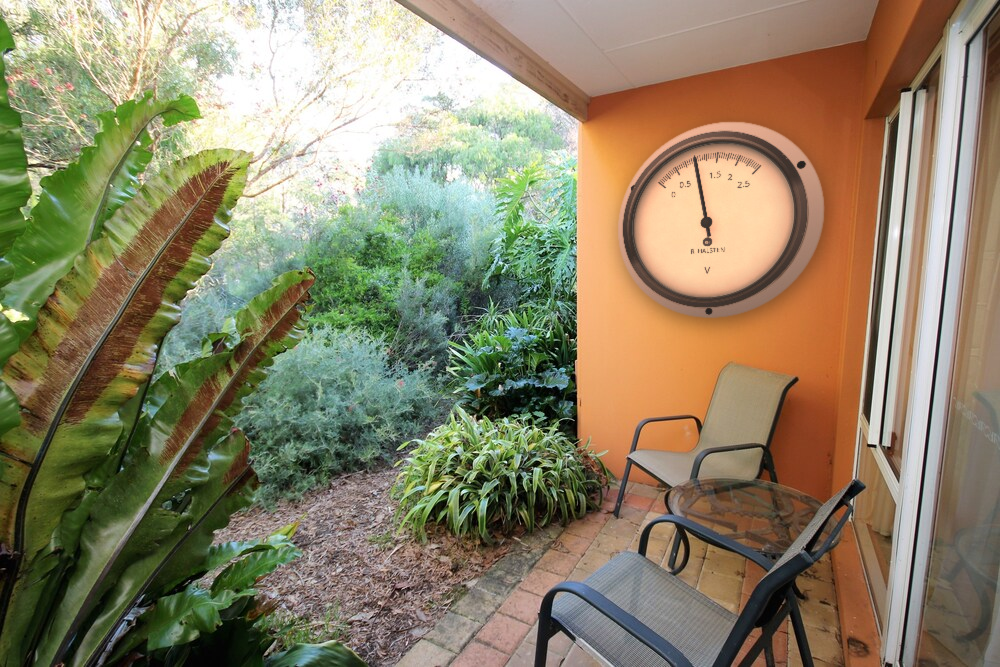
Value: 1 V
